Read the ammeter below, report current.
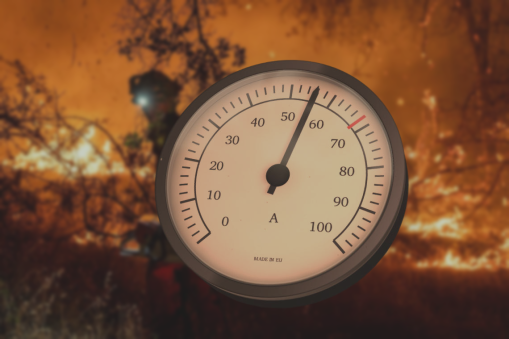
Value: 56 A
